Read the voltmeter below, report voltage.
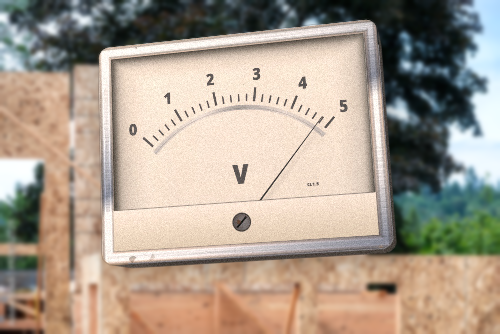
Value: 4.8 V
